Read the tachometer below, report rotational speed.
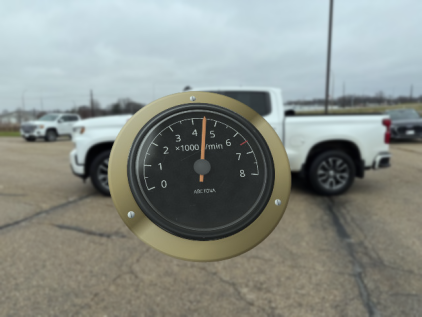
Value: 4500 rpm
